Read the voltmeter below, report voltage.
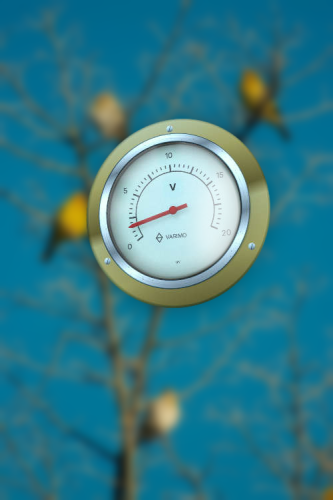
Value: 1.5 V
